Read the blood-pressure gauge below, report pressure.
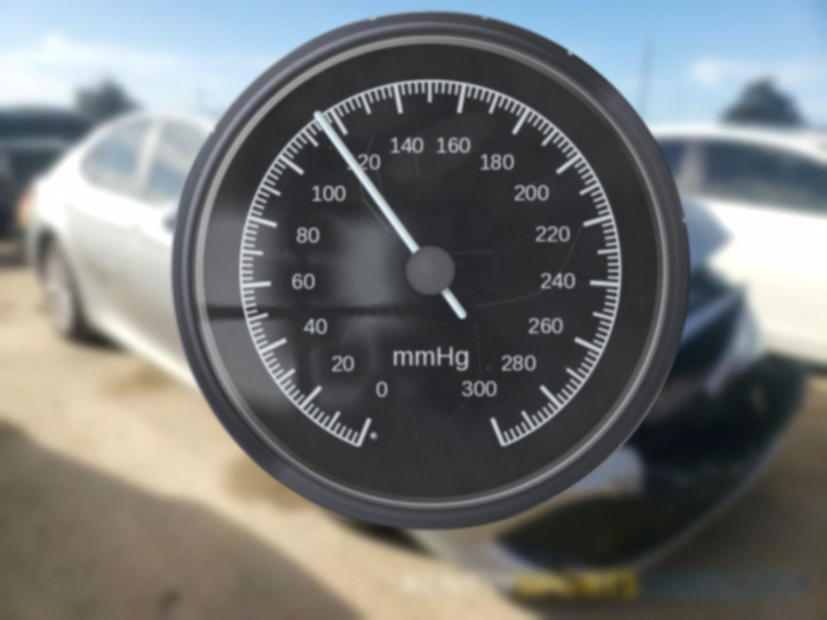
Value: 116 mmHg
